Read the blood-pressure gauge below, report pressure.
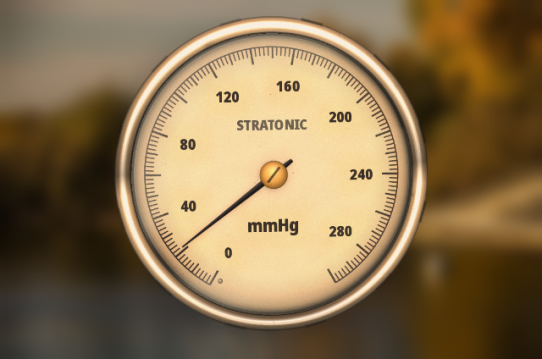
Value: 22 mmHg
